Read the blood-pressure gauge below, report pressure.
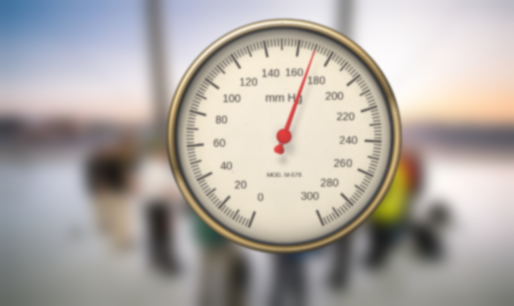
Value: 170 mmHg
